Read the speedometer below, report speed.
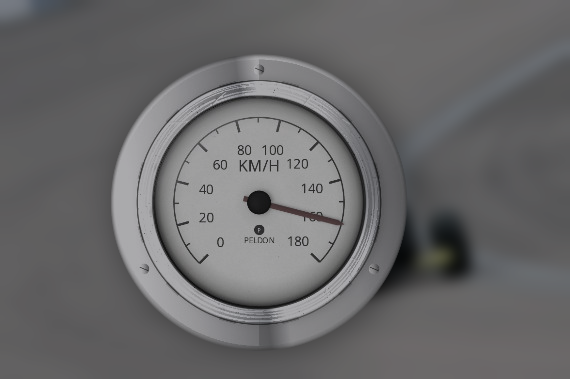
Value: 160 km/h
